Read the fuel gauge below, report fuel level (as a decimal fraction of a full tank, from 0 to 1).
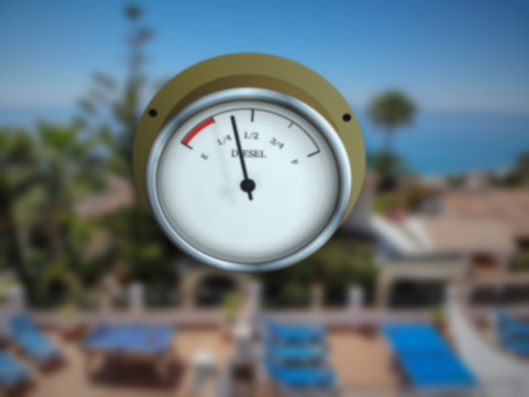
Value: 0.375
